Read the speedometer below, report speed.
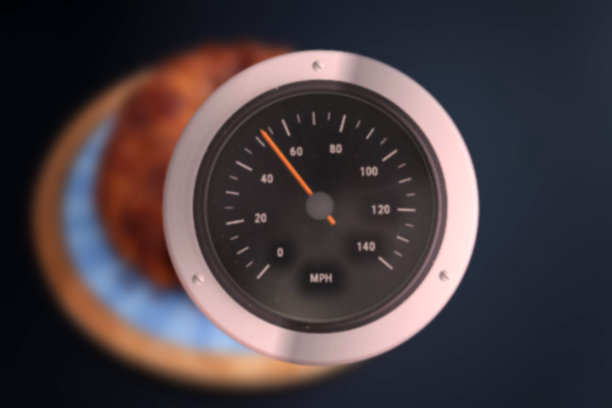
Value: 52.5 mph
